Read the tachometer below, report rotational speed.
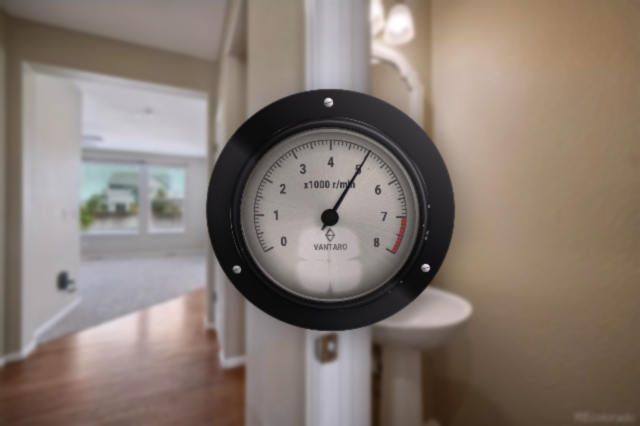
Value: 5000 rpm
